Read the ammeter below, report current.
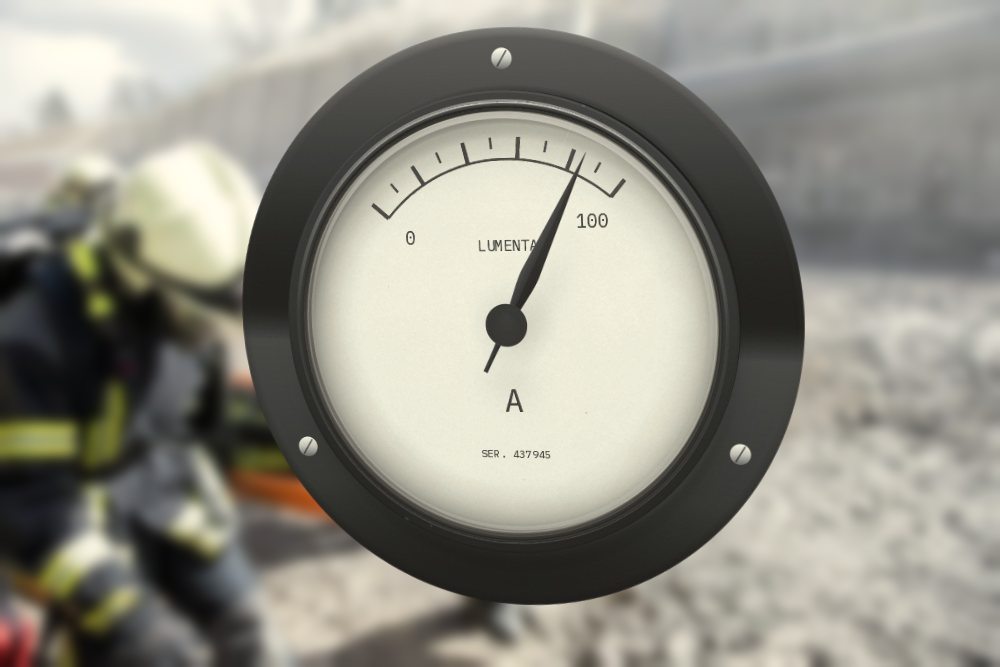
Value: 85 A
